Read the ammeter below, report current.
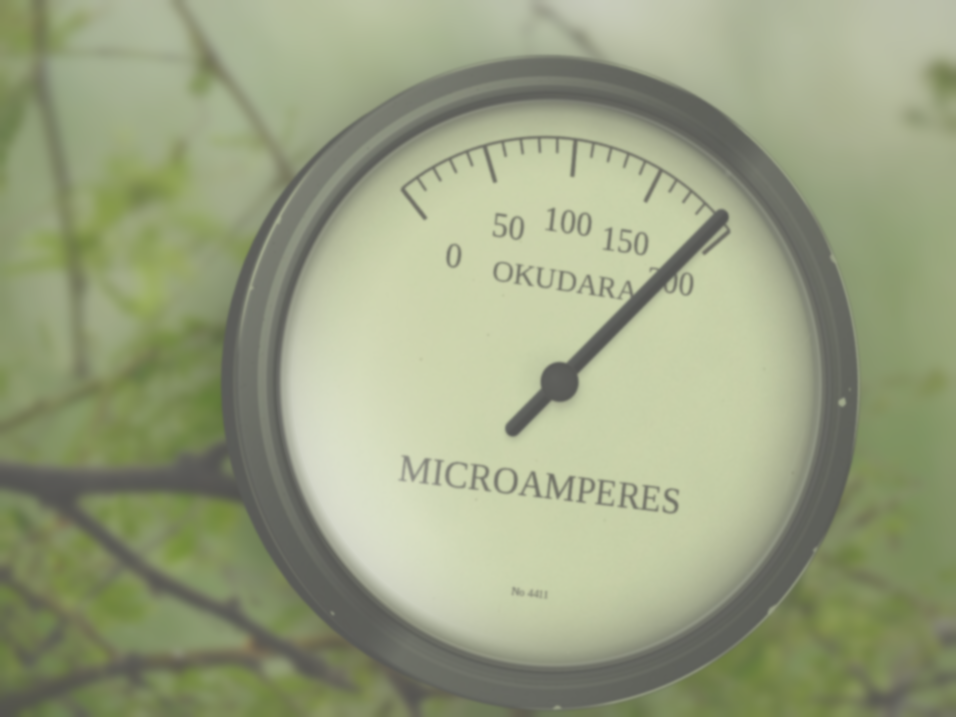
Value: 190 µA
